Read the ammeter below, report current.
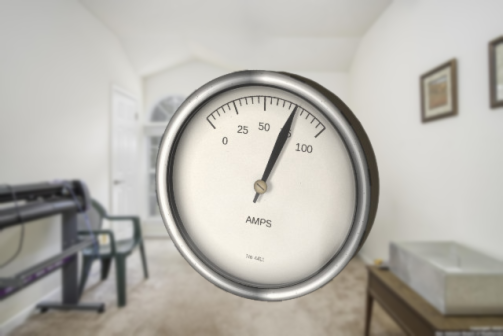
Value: 75 A
